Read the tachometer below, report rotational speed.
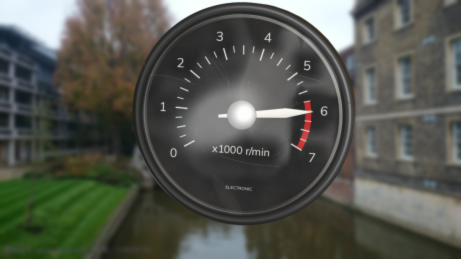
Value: 6000 rpm
